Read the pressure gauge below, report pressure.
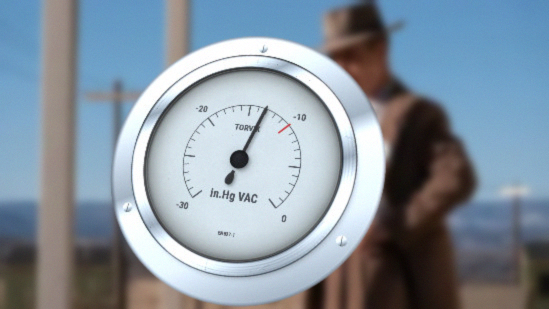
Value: -13 inHg
